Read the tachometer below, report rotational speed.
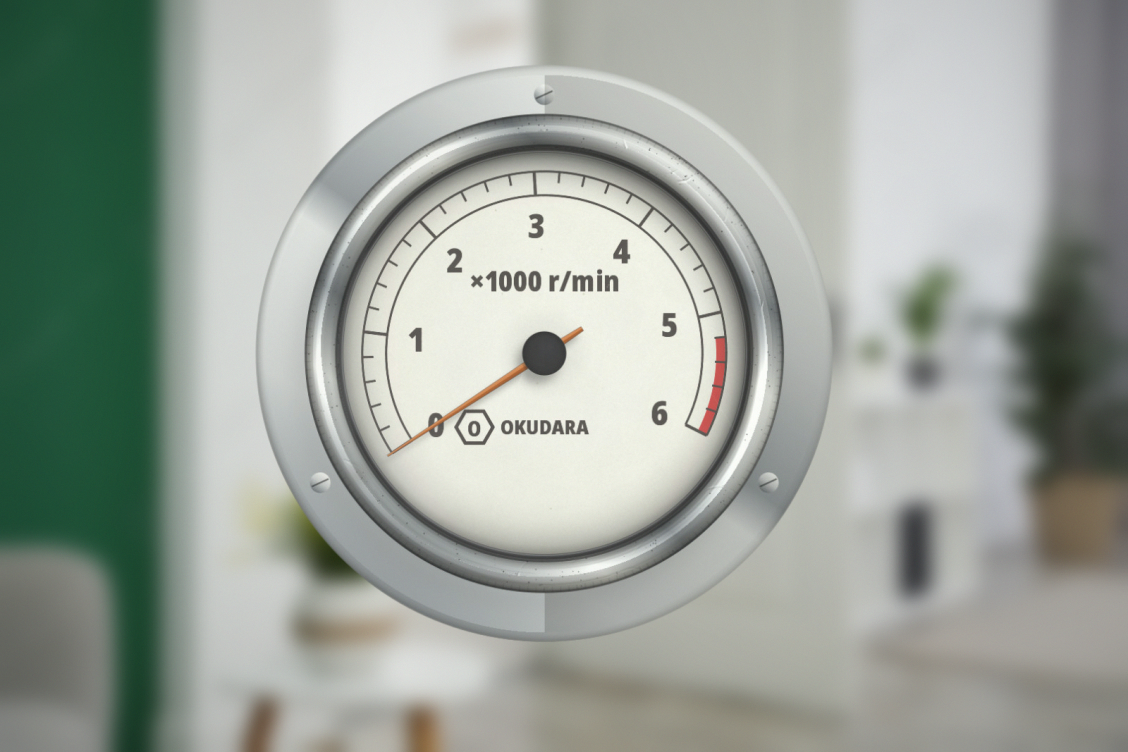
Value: 0 rpm
